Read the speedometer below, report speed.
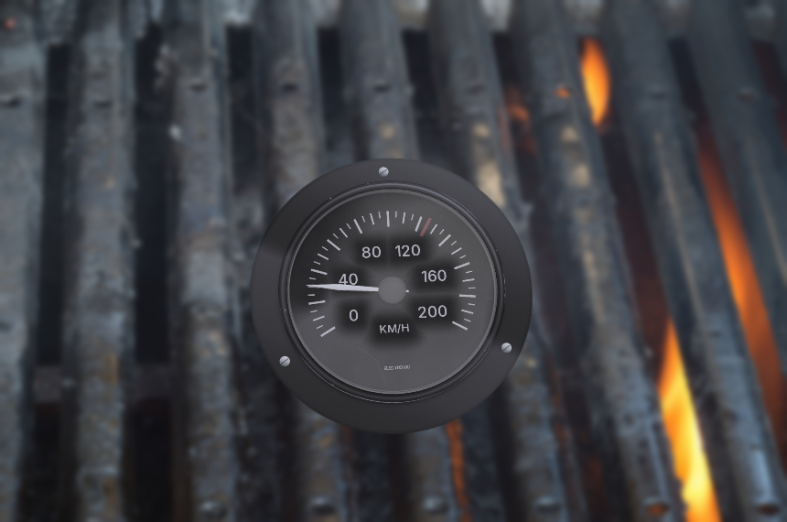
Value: 30 km/h
